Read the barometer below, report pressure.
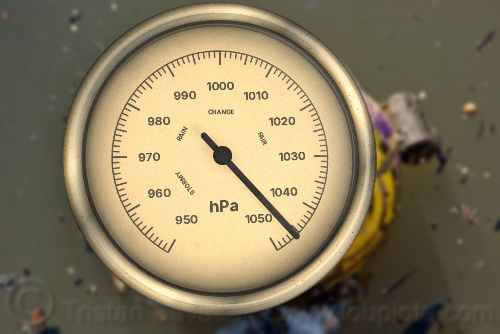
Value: 1046 hPa
